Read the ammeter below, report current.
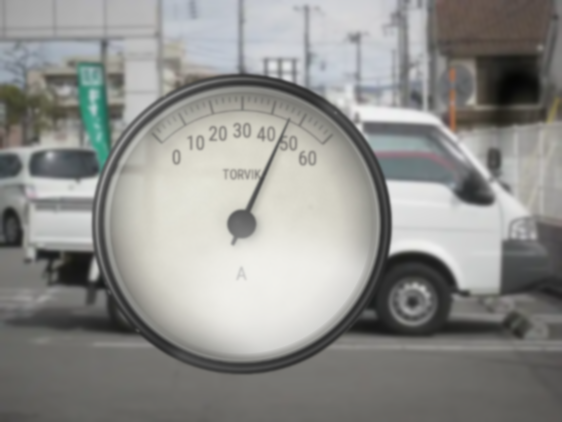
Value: 46 A
